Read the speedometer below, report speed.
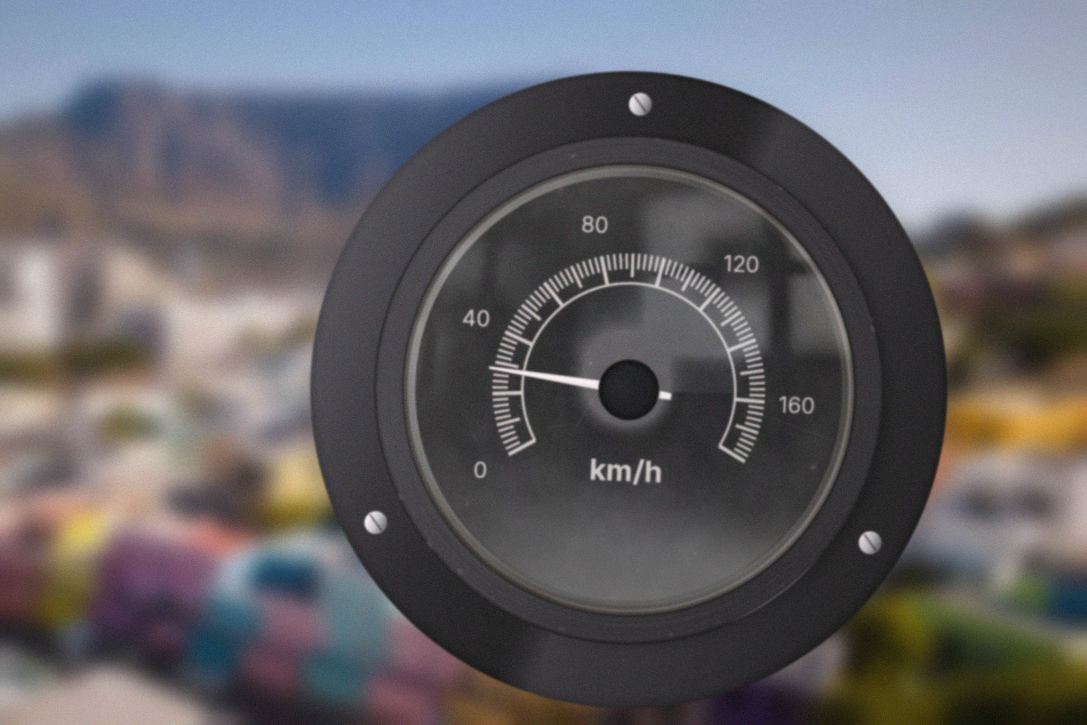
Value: 28 km/h
